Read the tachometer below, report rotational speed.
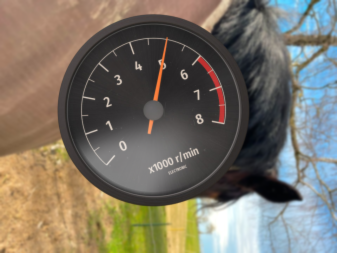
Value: 5000 rpm
